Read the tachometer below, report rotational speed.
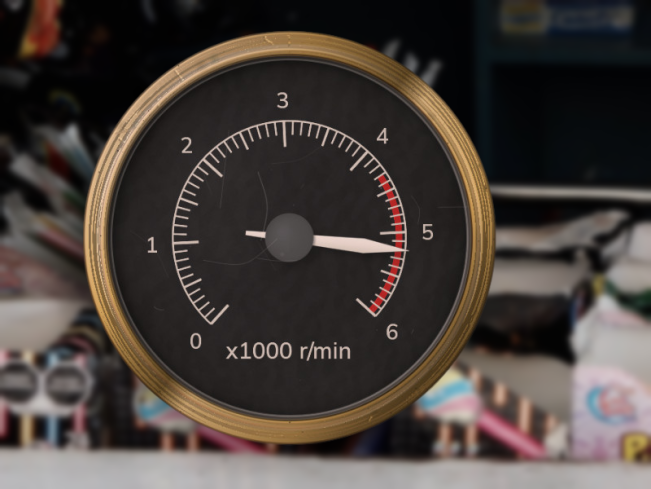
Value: 5200 rpm
